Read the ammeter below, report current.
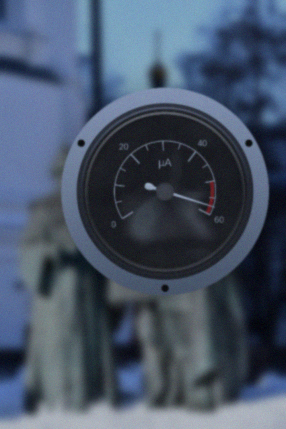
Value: 57.5 µA
